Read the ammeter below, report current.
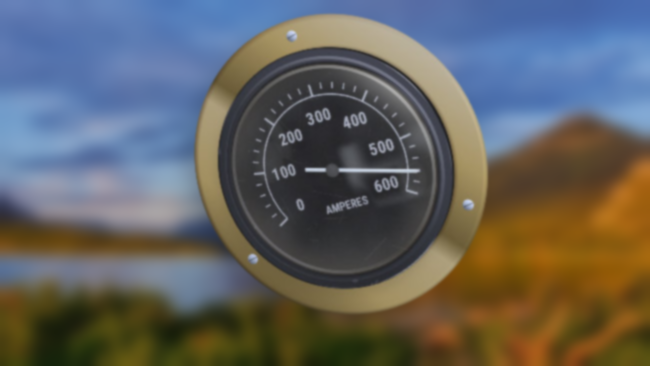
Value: 560 A
